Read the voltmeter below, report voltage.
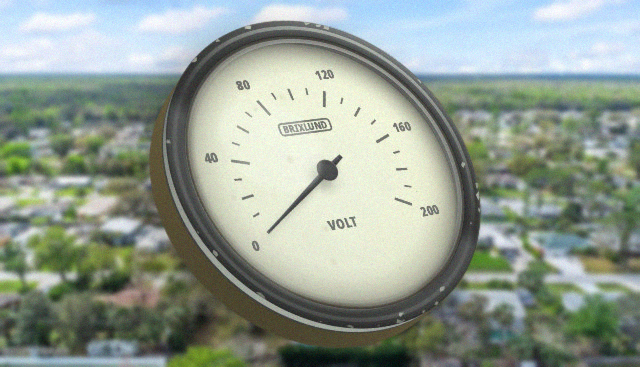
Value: 0 V
